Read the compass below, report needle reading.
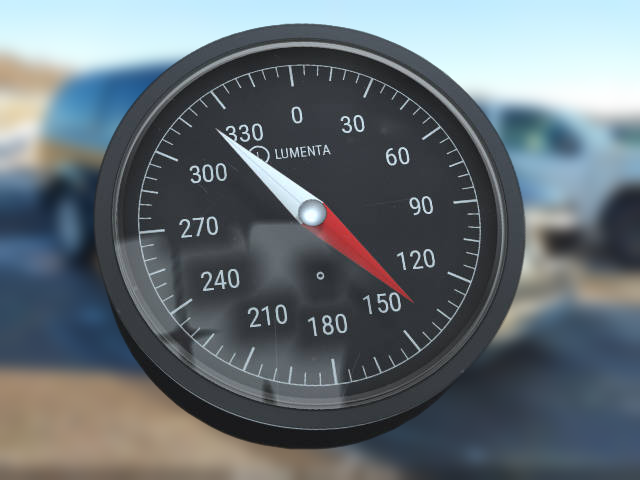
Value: 140 °
